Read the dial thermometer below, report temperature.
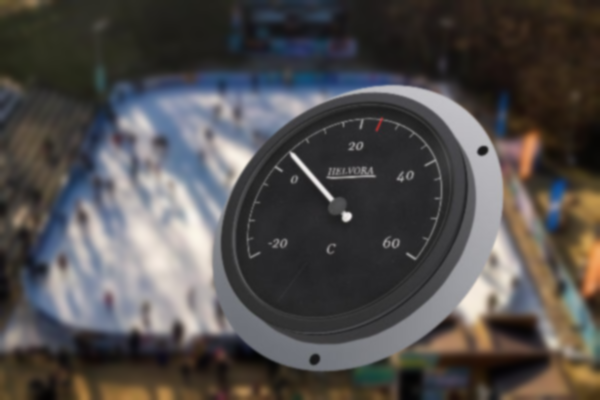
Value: 4 °C
